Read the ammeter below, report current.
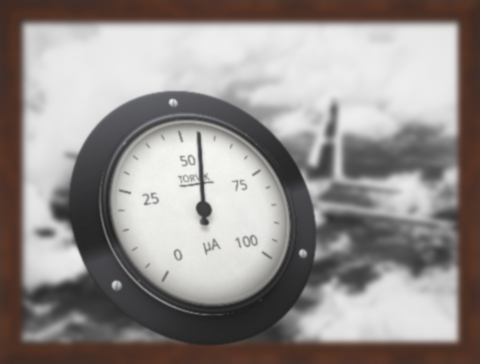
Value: 55 µA
